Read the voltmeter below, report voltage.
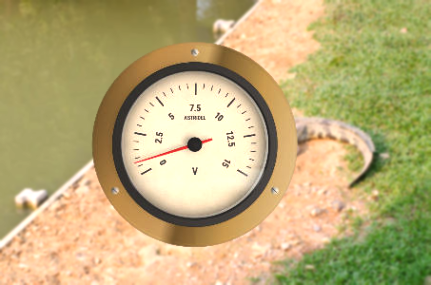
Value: 0.75 V
